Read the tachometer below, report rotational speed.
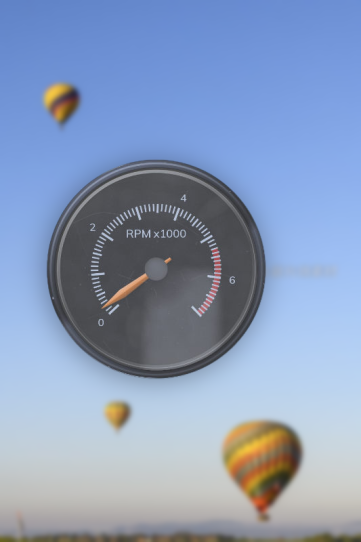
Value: 200 rpm
